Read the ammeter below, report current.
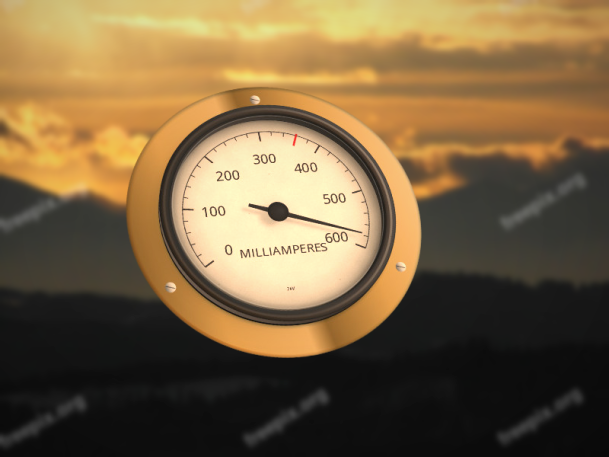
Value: 580 mA
